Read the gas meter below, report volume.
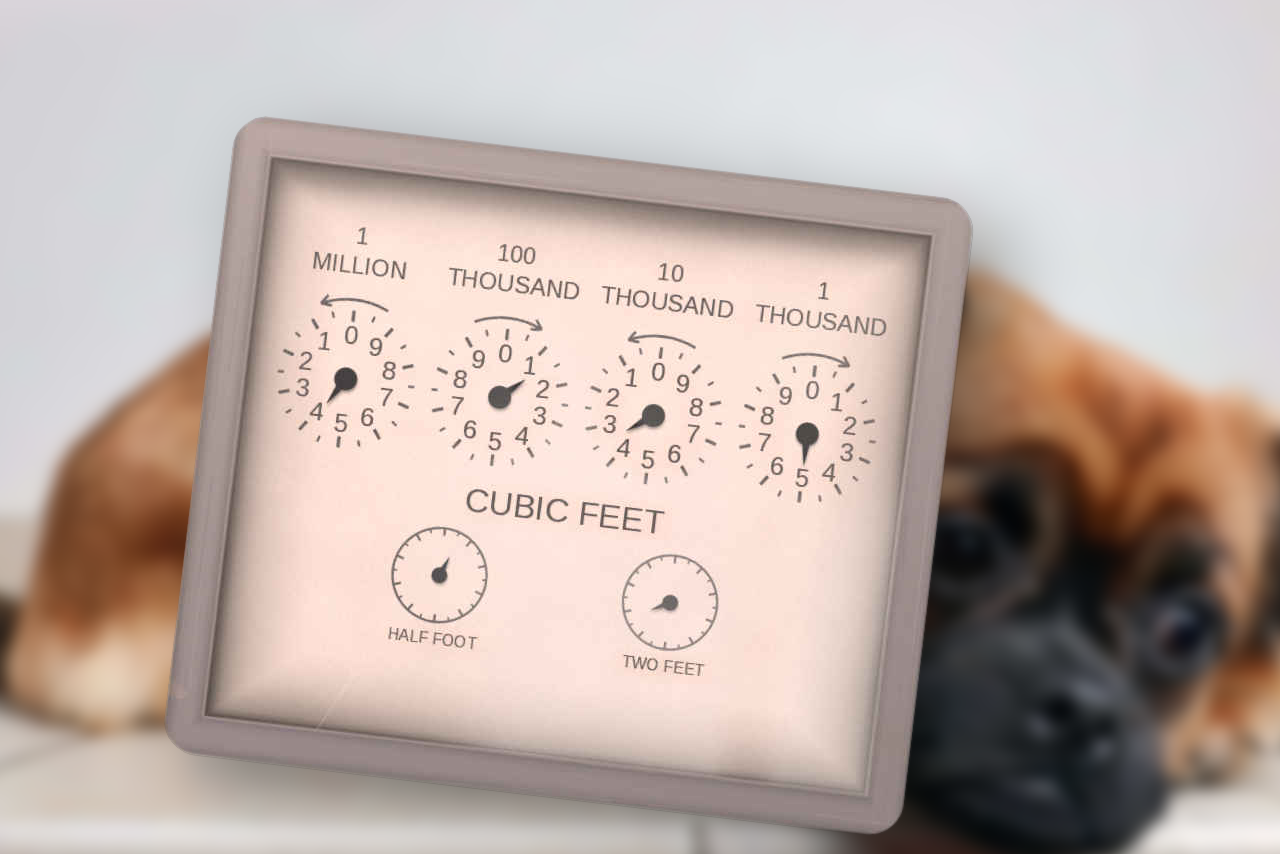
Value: 413500 ft³
